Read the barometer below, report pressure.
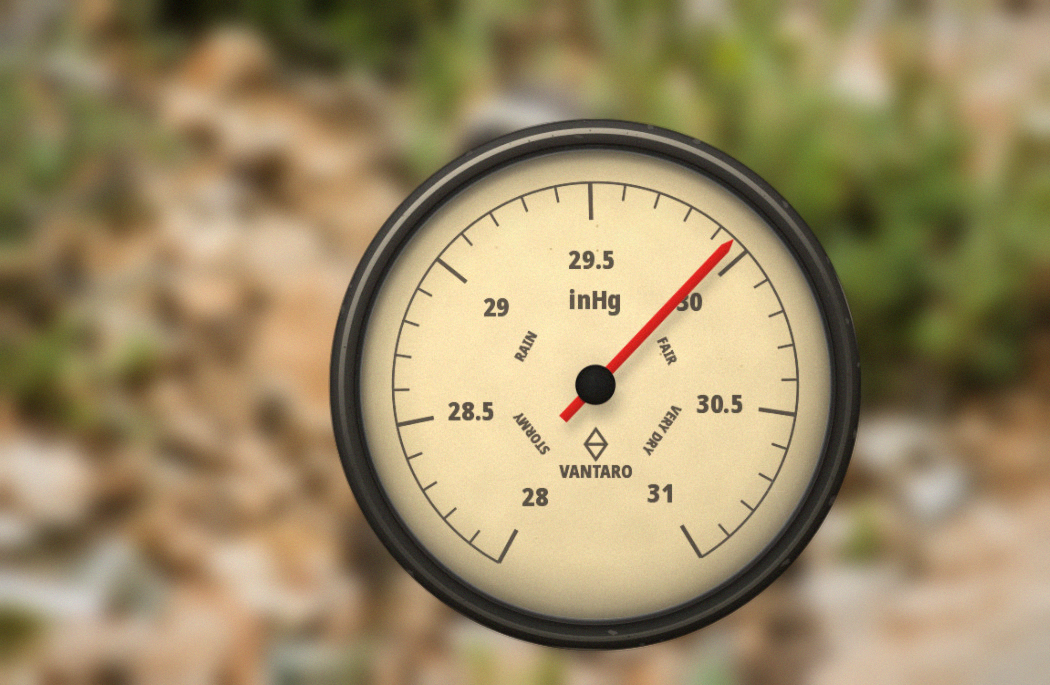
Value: 29.95 inHg
